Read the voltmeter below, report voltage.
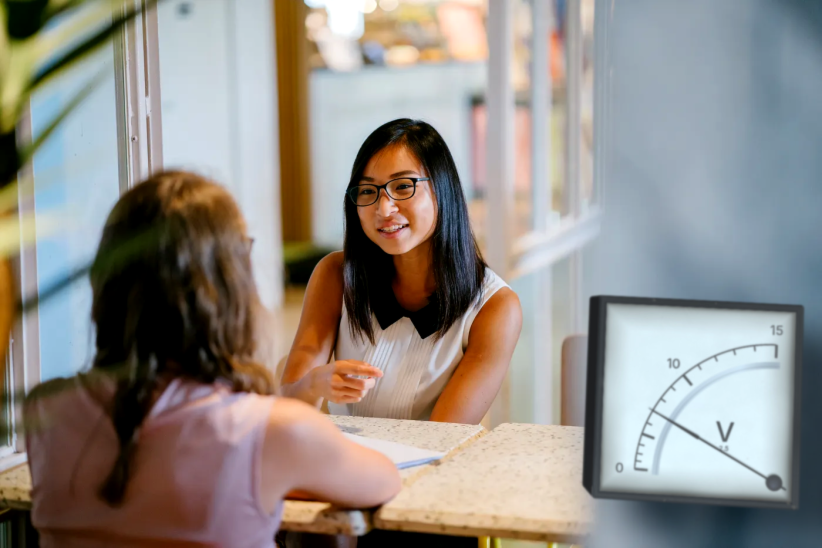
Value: 7 V
